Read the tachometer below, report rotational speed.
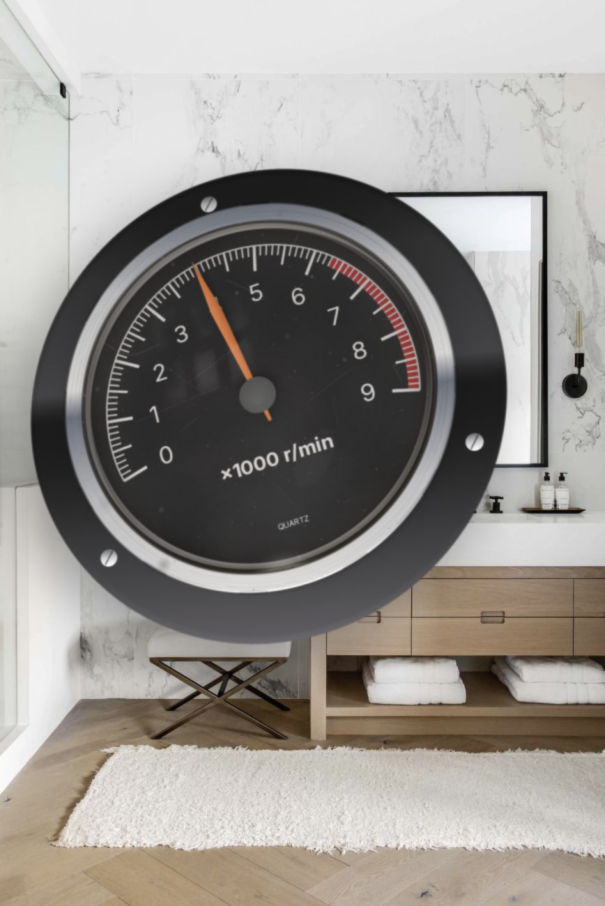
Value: 4000 rpm
